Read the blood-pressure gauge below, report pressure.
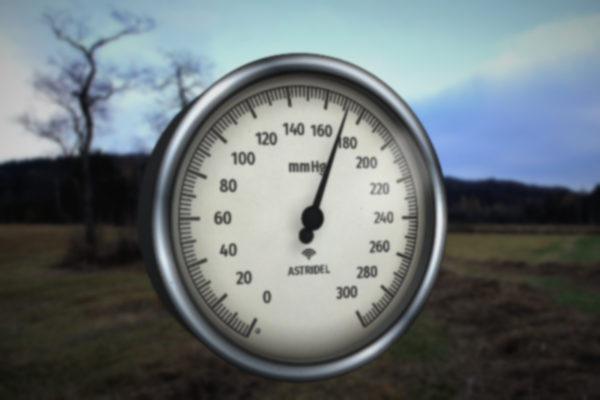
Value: 170 mmHg
